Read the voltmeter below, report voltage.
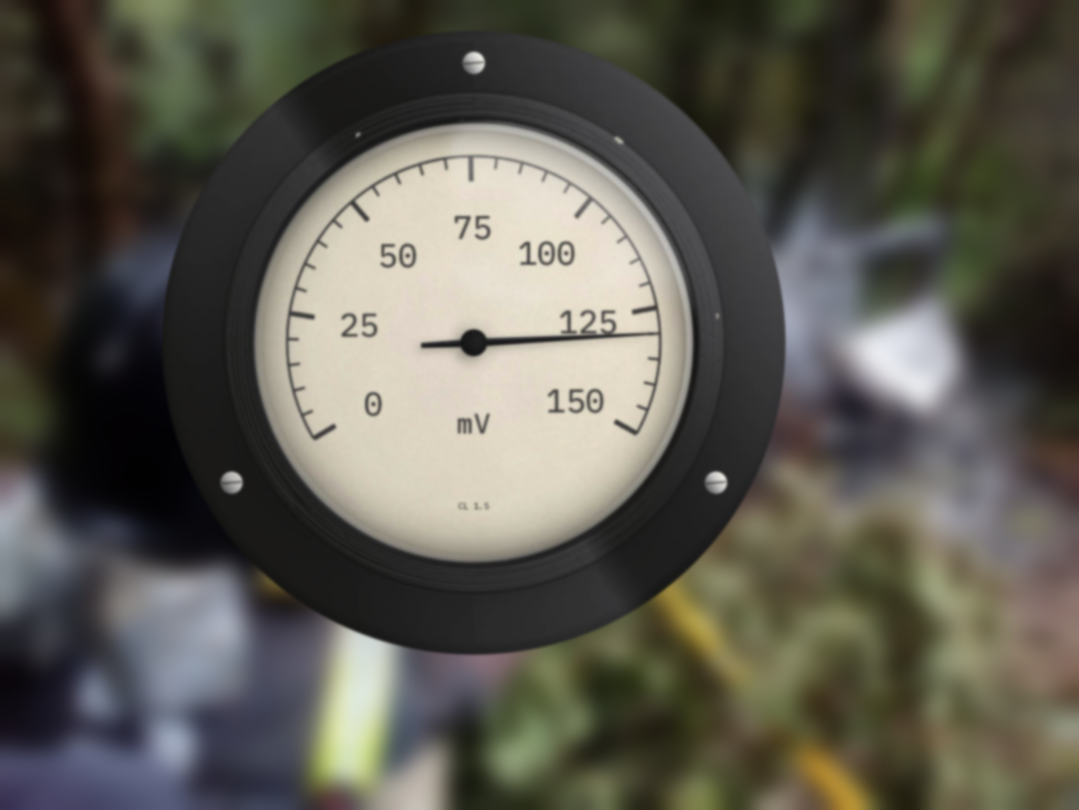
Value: 130 mV
